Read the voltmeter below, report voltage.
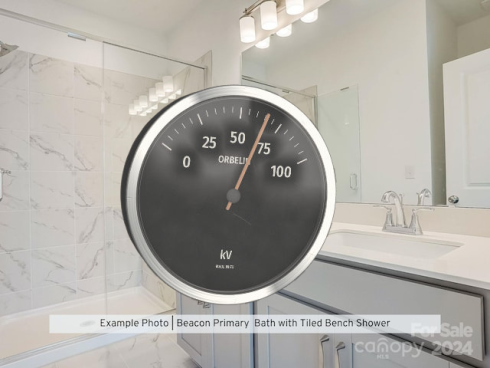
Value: 65 kV
